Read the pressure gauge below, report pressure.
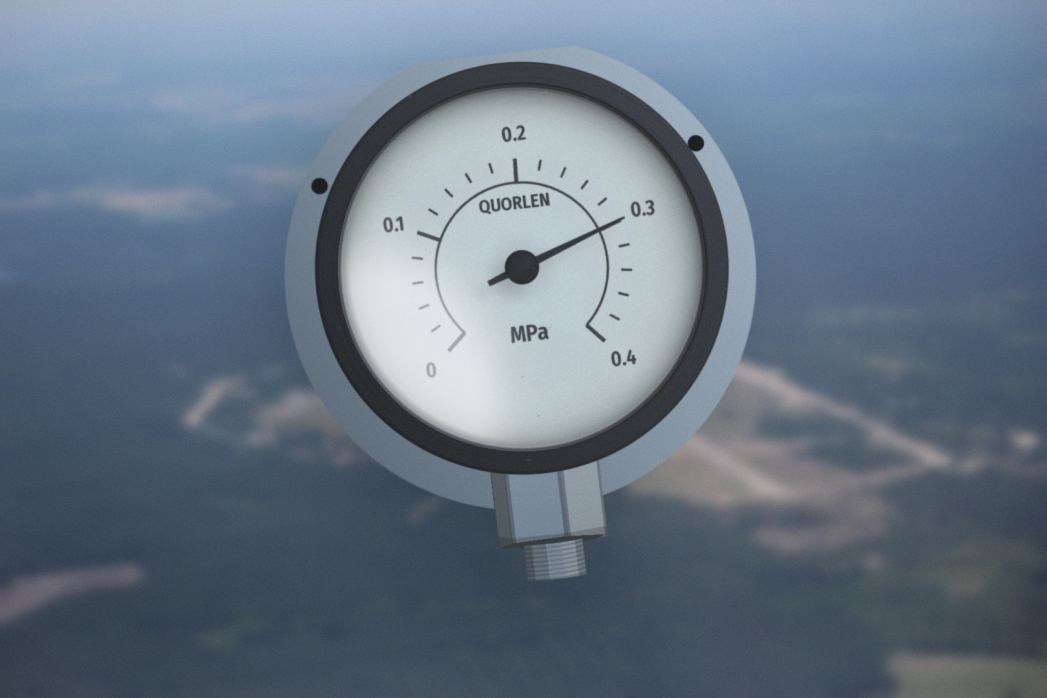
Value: 0.3 MPa
